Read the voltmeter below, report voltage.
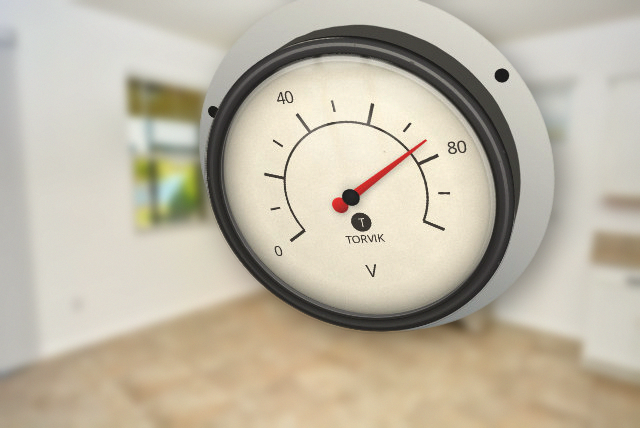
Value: 75 V
